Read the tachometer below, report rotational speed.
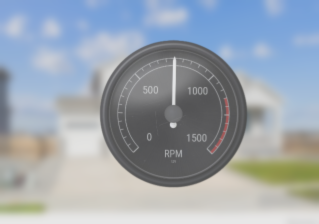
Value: 750 rpm
